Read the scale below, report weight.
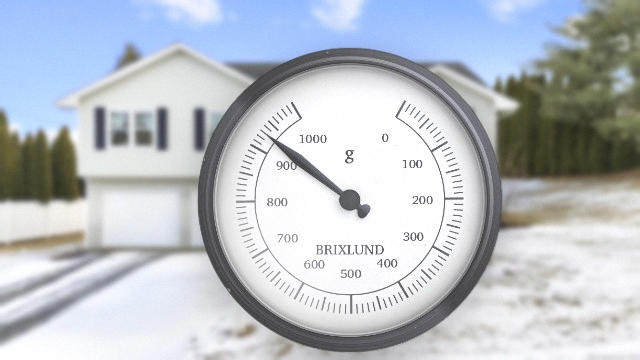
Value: 930 g
